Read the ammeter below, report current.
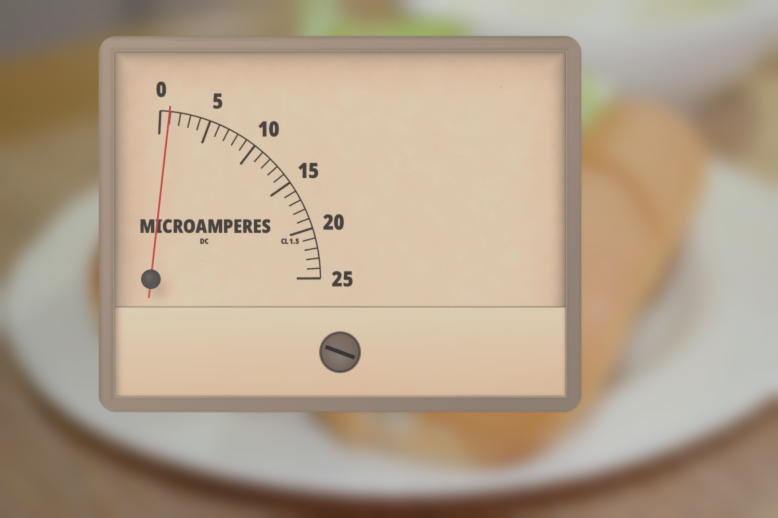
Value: 1 µA
